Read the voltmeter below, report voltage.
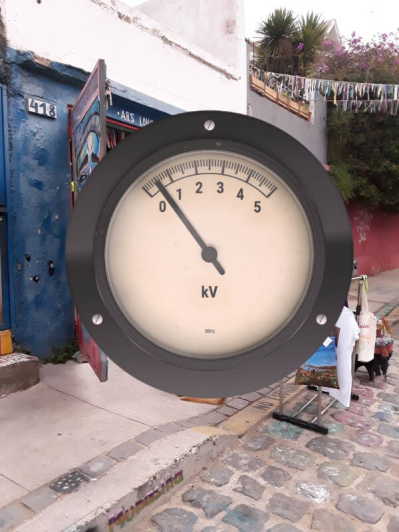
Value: 0.5 kV
